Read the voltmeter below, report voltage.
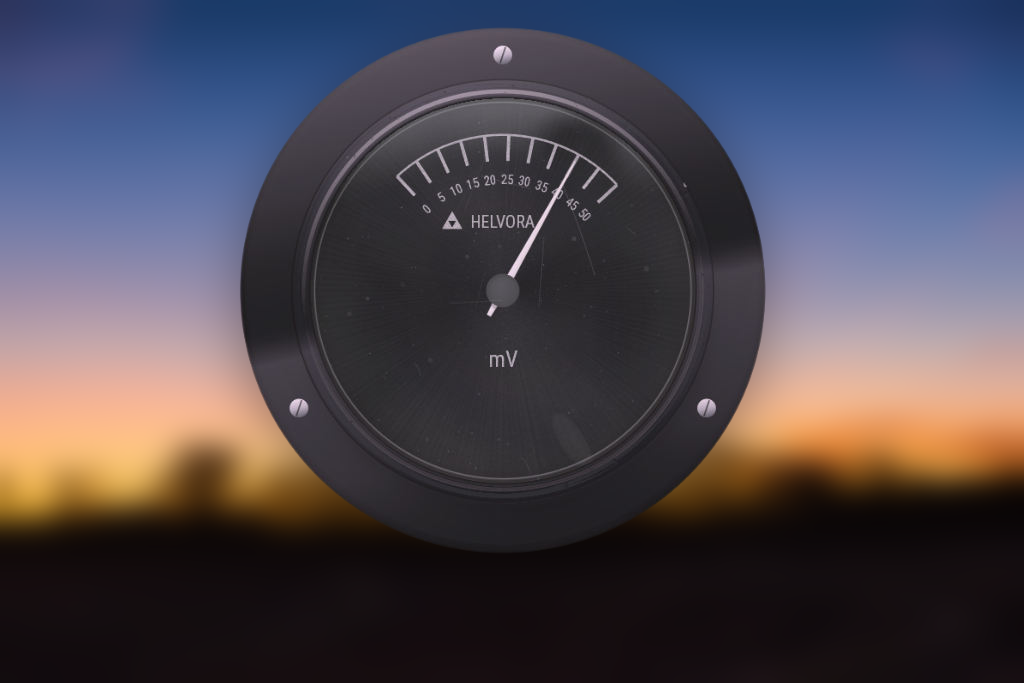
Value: 40 mV
